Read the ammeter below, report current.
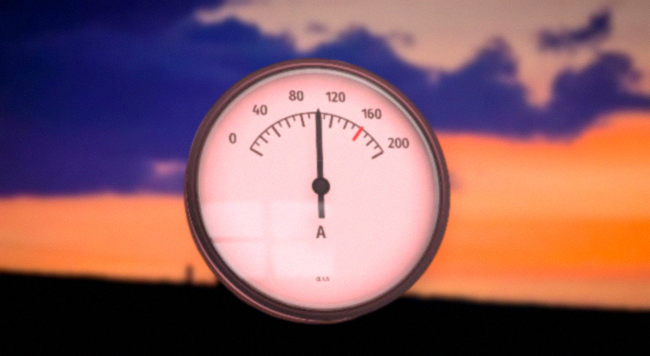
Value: 100 A
